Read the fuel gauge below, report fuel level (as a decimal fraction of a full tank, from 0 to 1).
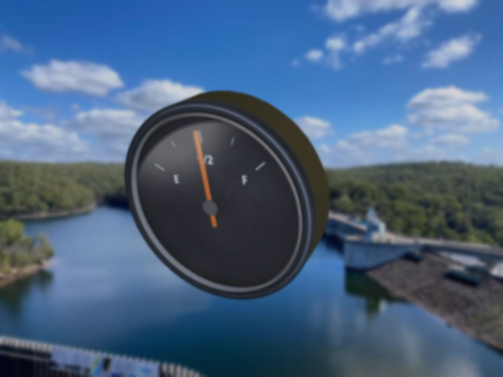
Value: 0.5
